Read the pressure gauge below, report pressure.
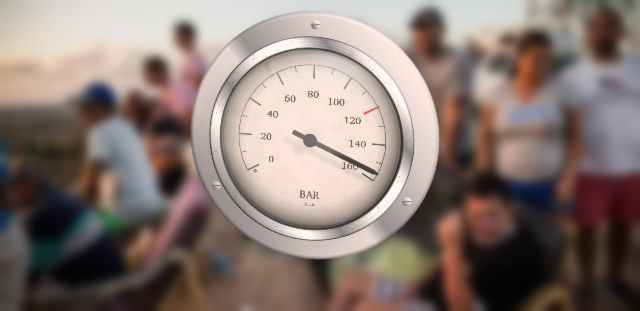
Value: 155 bar
